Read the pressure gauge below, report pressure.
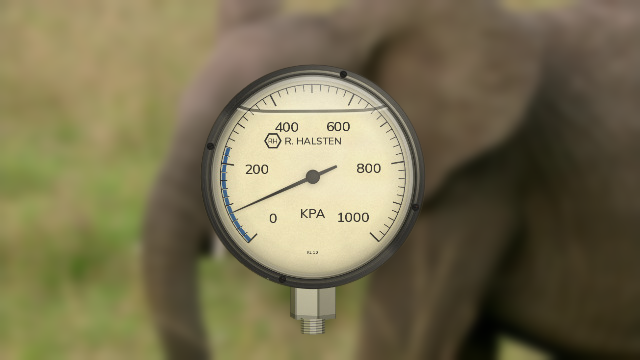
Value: 80 kPa
